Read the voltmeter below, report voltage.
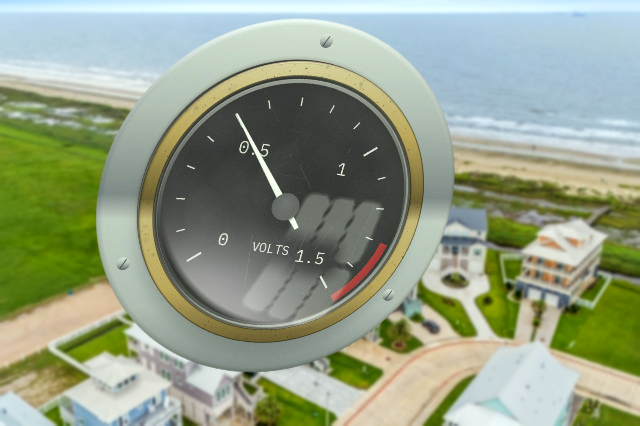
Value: 0.5 V
